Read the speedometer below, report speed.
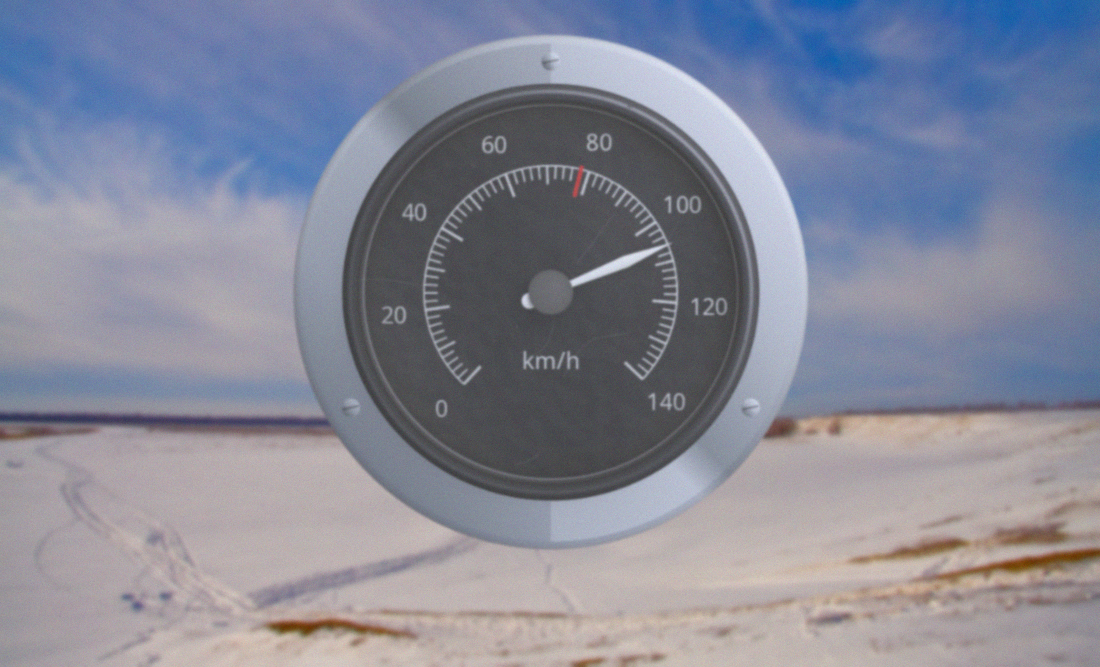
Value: 106 km/h
